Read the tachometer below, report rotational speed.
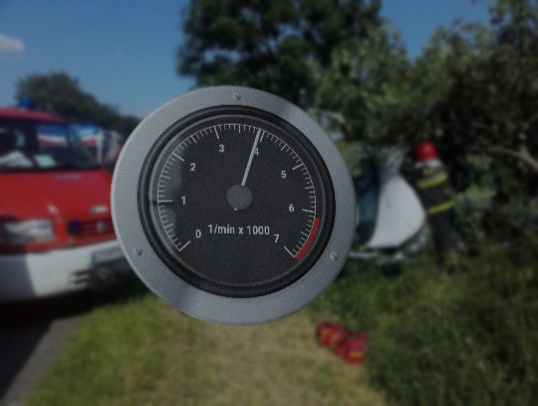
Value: 3900 rpm
